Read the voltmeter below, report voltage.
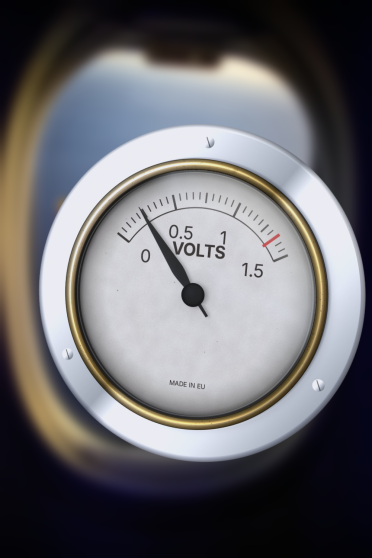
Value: 0.25 V
